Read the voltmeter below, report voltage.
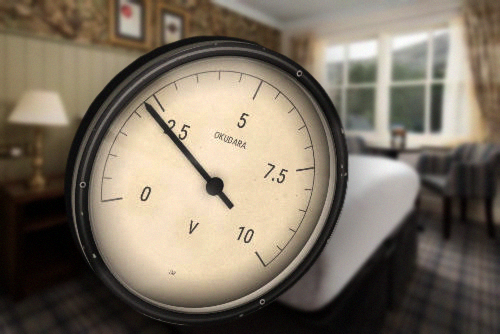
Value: 2.25 V
